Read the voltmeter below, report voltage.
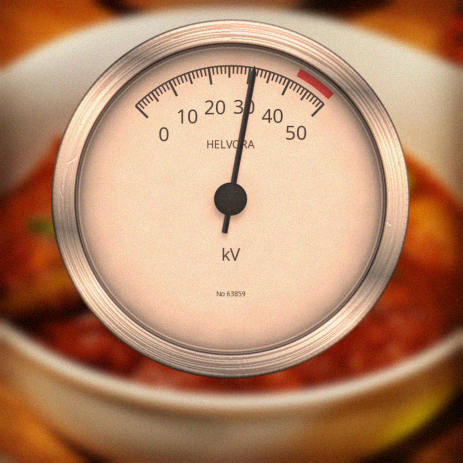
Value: 31 kV
